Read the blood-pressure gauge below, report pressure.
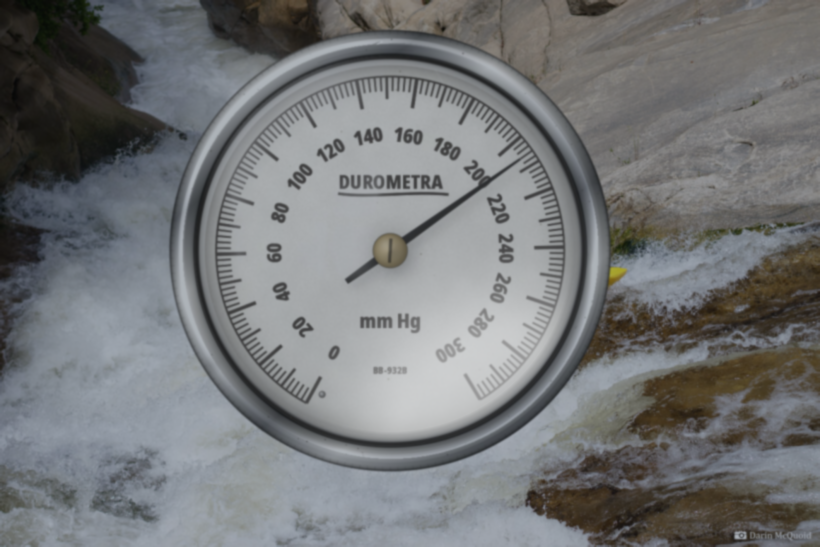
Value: 206 mmHg
